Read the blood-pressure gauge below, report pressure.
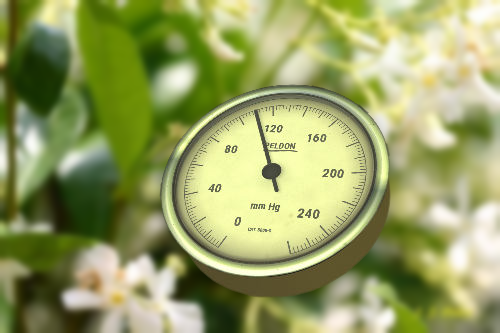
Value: 110 mmHg
